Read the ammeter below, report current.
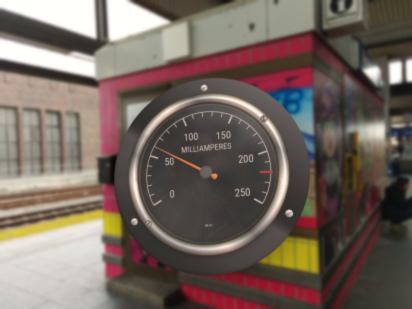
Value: 60 mA
